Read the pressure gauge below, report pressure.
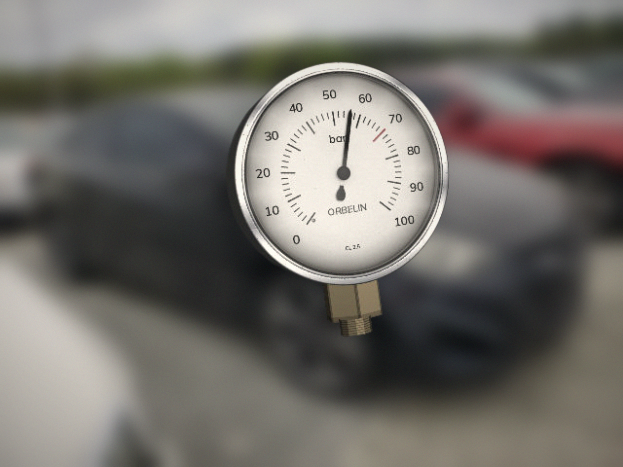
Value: 56 bar
